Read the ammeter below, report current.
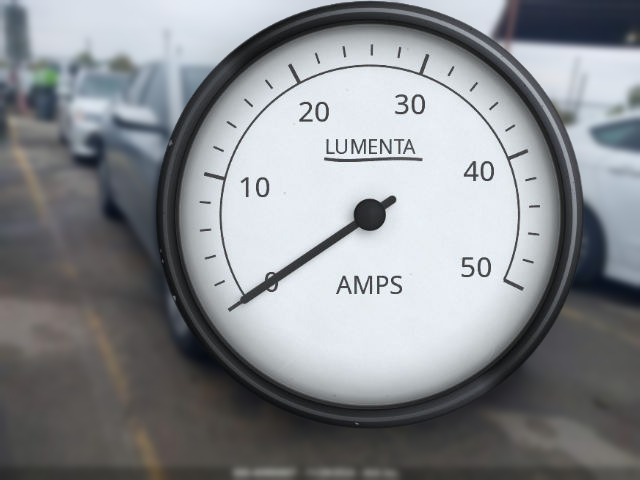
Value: 0 A
